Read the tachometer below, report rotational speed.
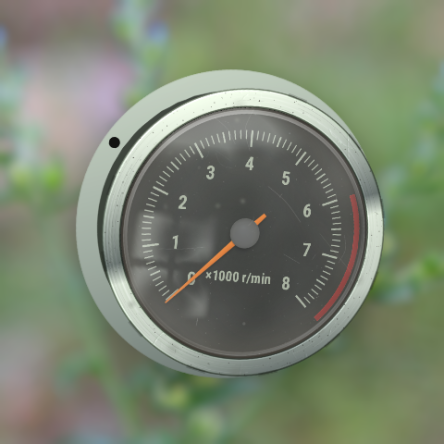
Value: 0 rpm
